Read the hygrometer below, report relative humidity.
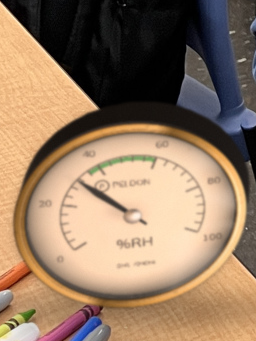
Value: 32 %
